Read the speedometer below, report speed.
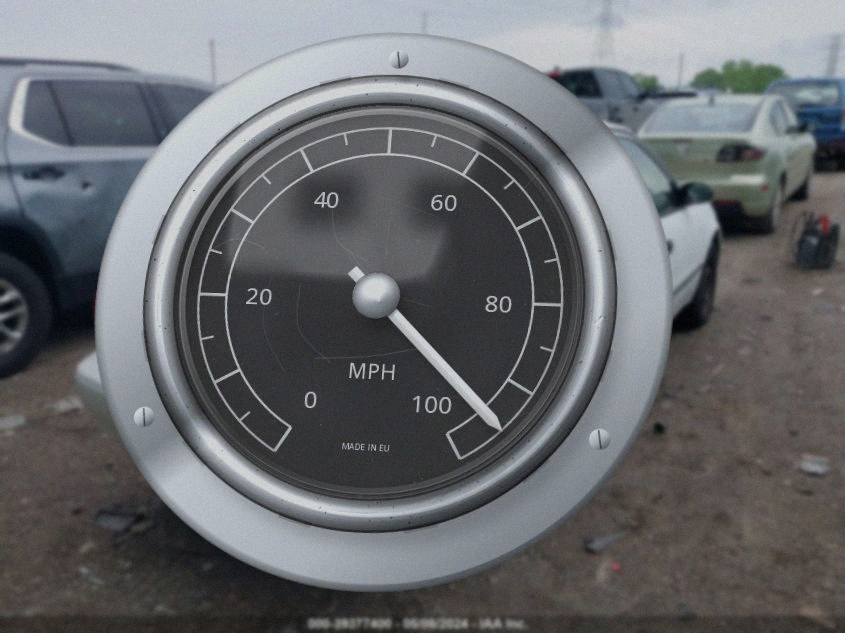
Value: 95 mph
